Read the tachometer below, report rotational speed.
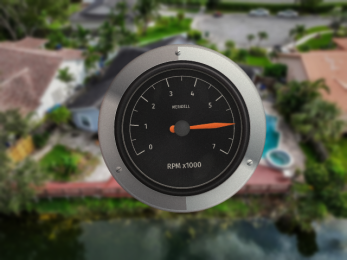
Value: 6000 rpm
